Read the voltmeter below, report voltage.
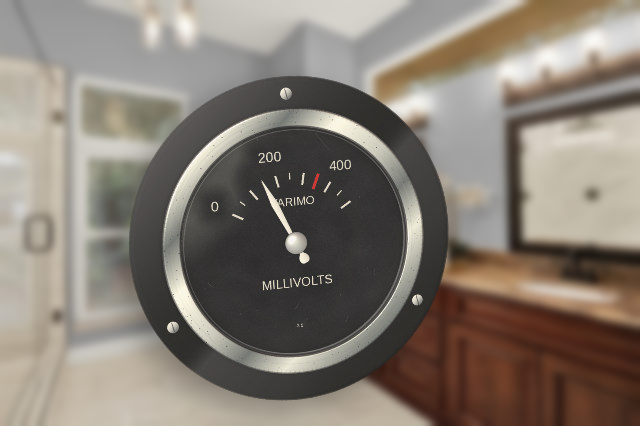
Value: 150 mV
